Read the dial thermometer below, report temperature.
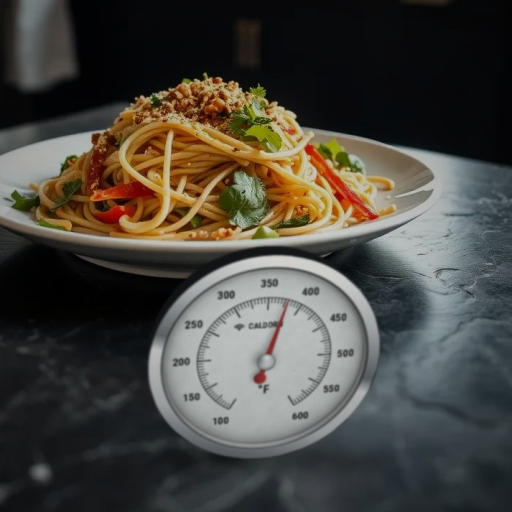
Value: 375 °F
